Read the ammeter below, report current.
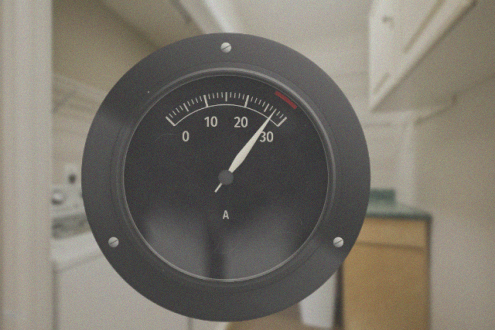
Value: 27 A
